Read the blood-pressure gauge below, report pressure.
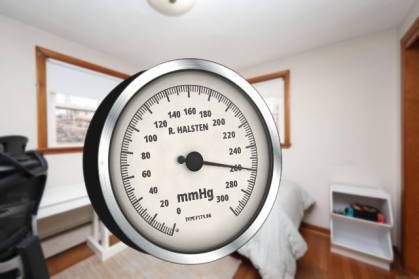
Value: 260 mmHg
